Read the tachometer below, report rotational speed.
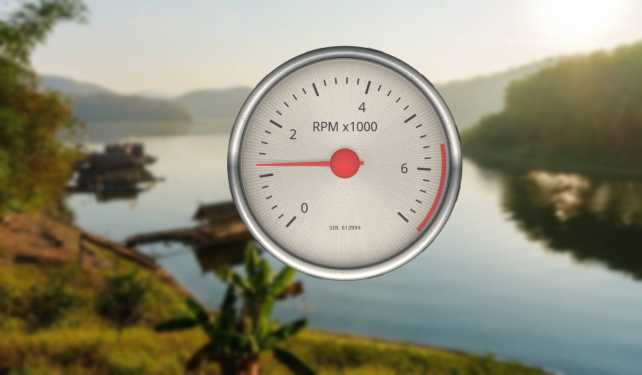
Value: 1200 rpm
